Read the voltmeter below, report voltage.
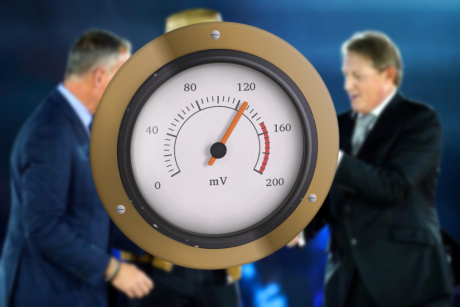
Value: 125 mV
